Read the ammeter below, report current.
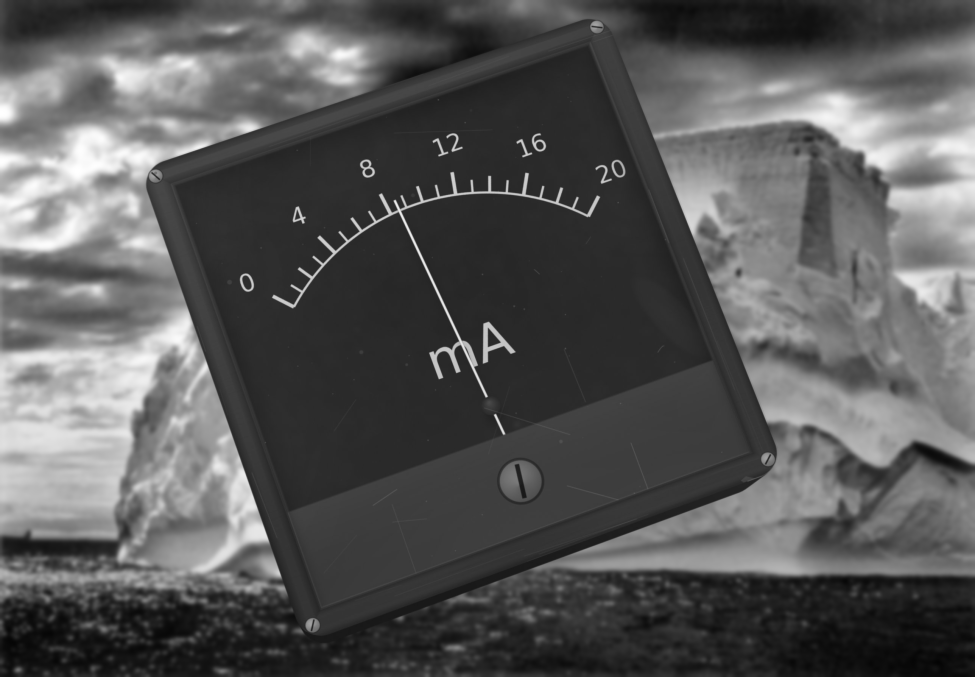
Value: 8.5 mA
